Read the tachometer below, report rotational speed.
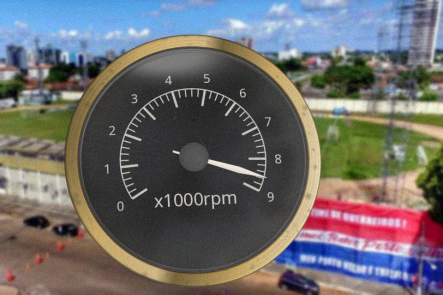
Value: 8600 rpm
